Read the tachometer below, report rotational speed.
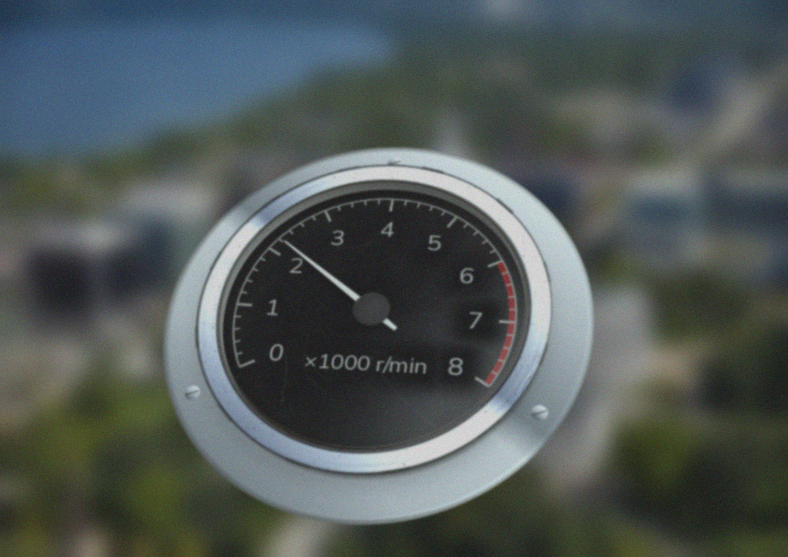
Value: 2200 rpm
